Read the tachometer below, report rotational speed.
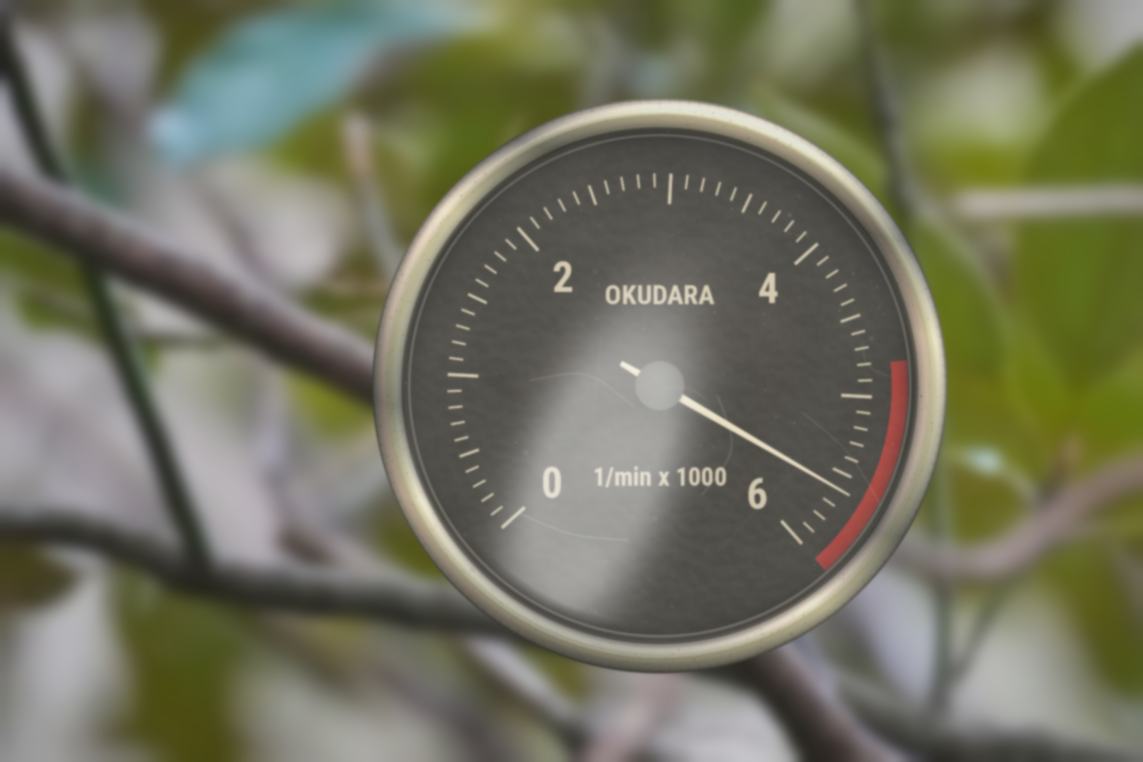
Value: 5600 rpm
